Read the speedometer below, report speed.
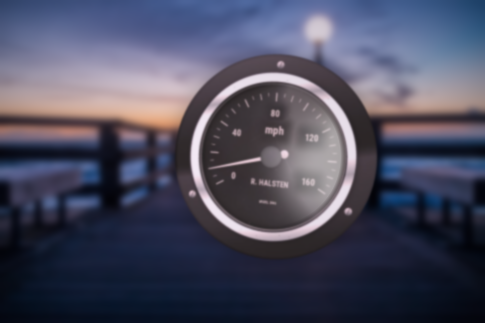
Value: 10 mph
